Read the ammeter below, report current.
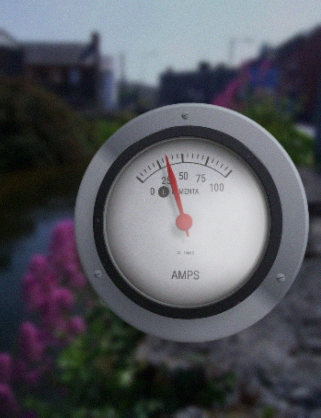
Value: 35 A
